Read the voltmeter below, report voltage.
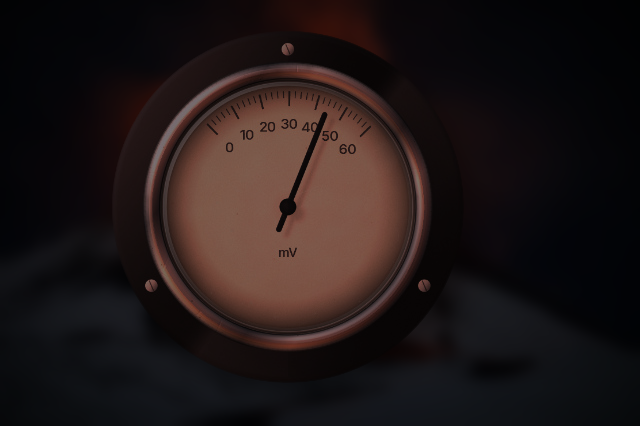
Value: 44 mV
